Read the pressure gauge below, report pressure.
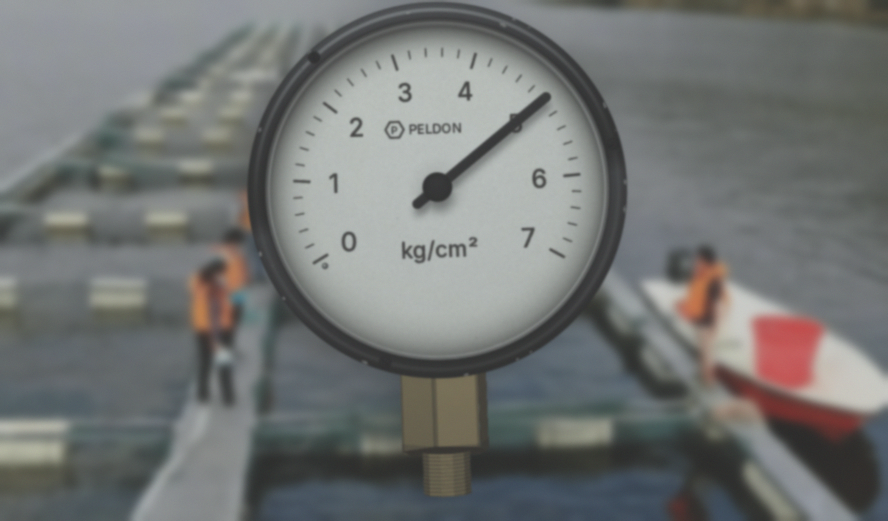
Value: 5 kg/cm²
